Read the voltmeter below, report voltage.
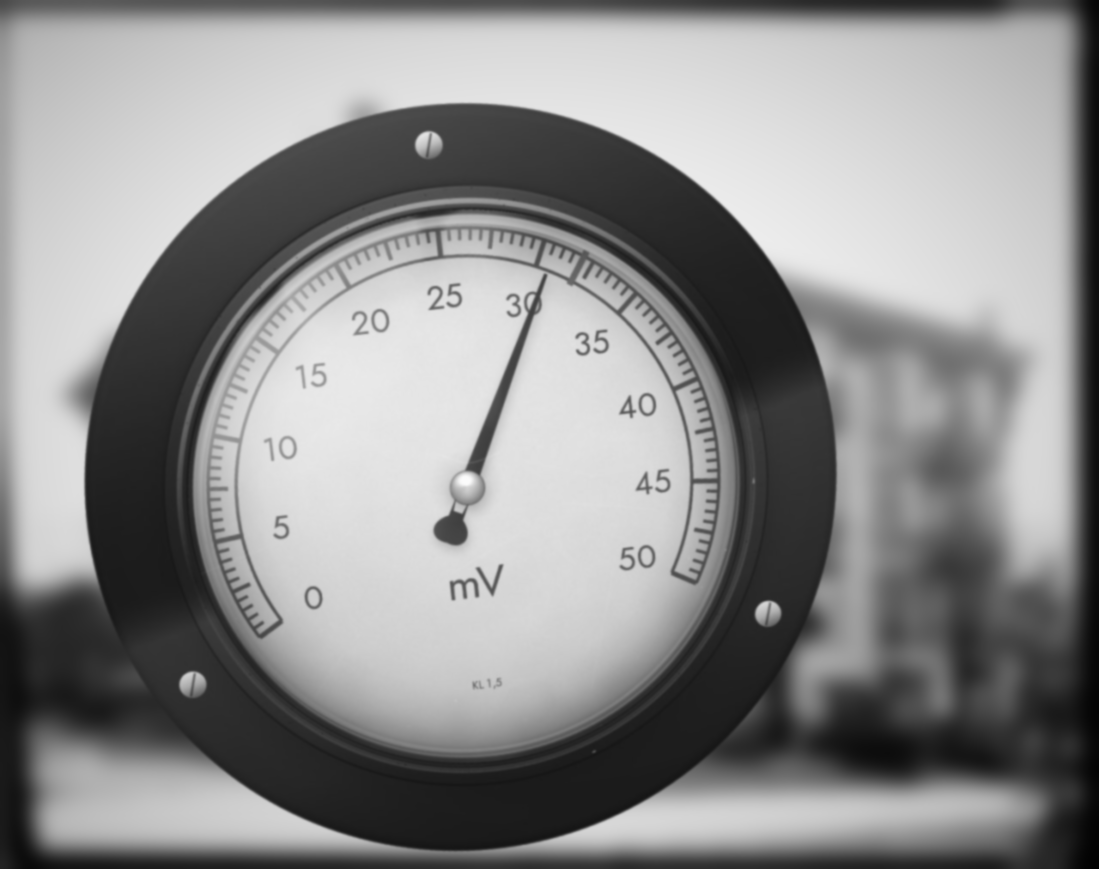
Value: 30.5 mV
